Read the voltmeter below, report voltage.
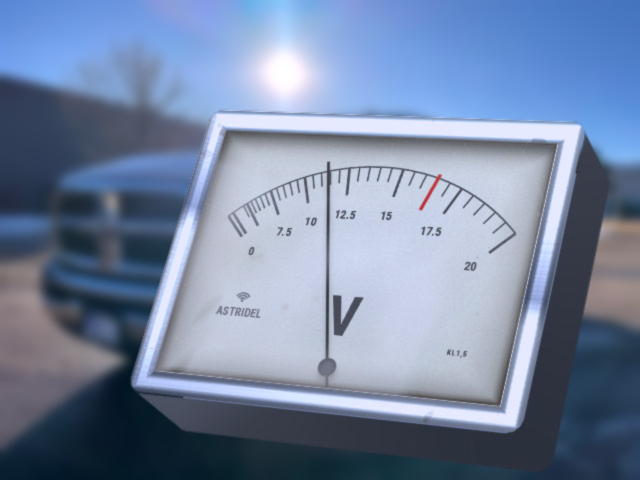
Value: 11.5 V
